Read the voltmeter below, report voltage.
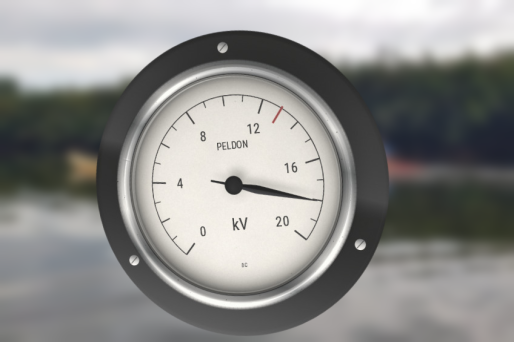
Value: 18 kV
